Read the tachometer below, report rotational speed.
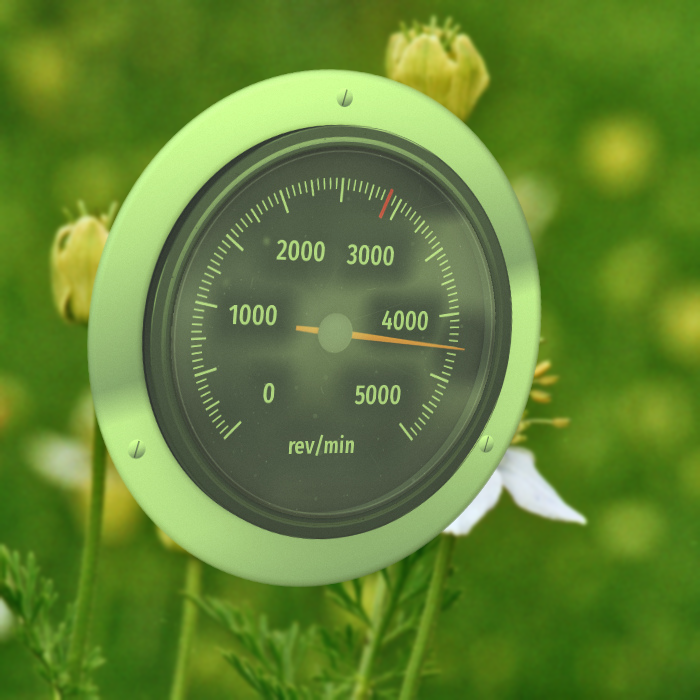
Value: 4250 rpm
